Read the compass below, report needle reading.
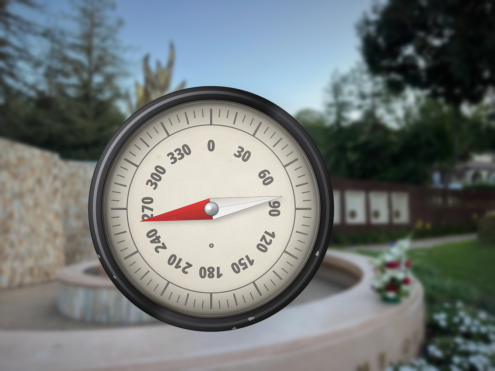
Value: 260 °
